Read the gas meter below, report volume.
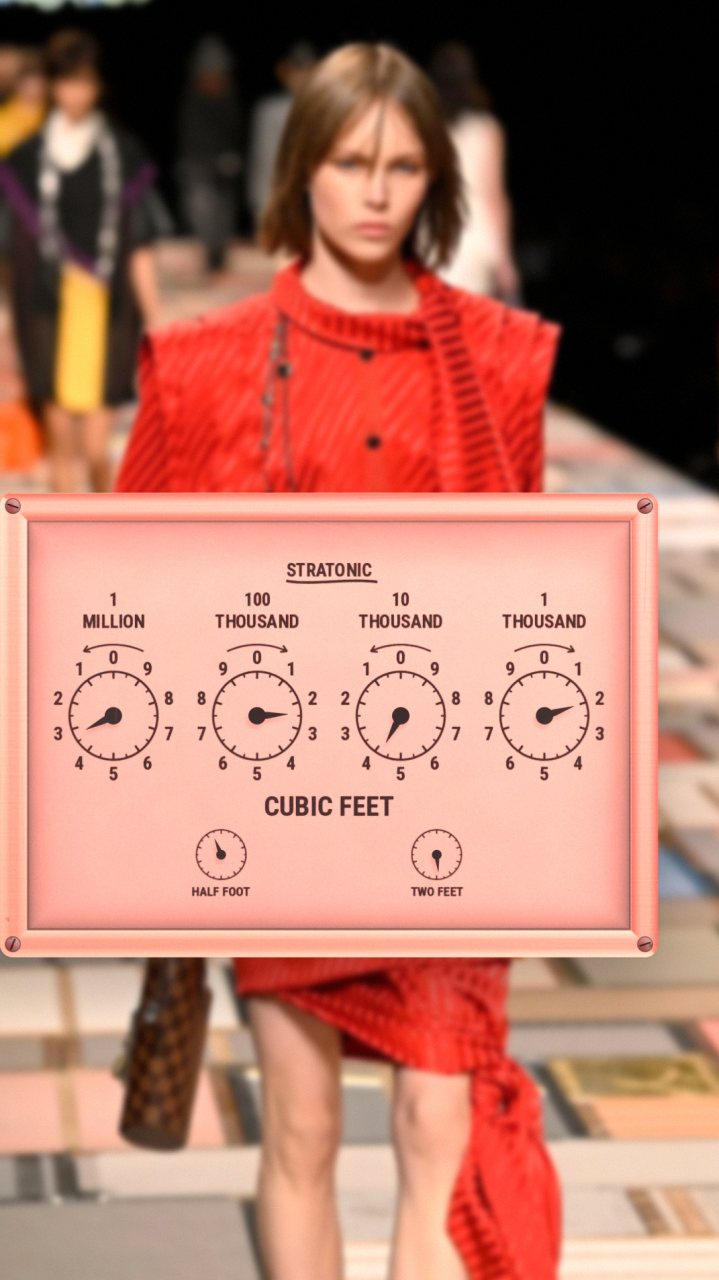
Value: 324200 ft³
